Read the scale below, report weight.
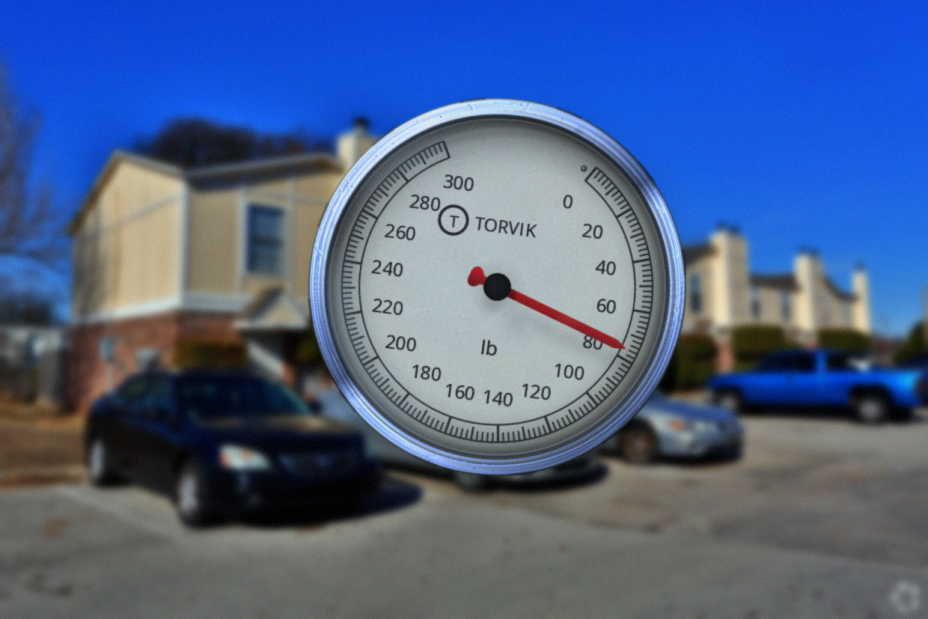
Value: 76 lb
